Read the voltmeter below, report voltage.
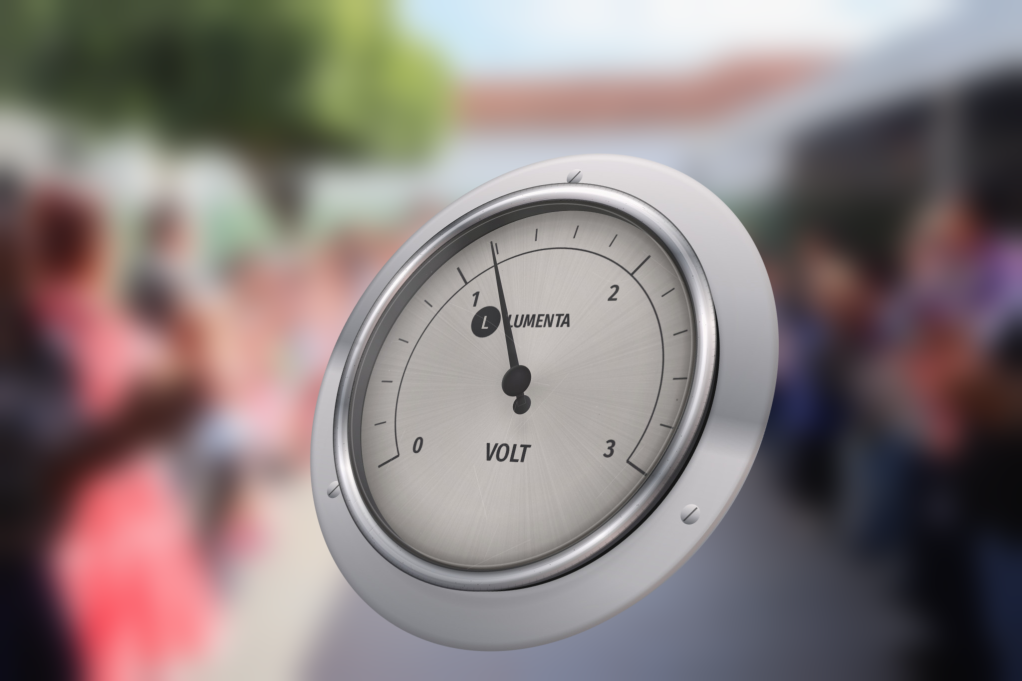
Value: 1.2 V
